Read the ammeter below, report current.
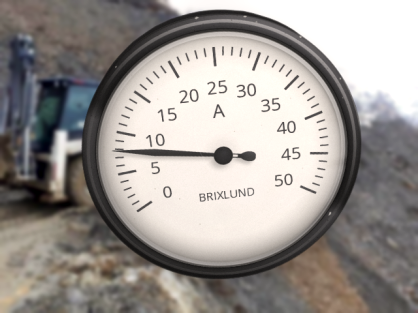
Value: 8 A
